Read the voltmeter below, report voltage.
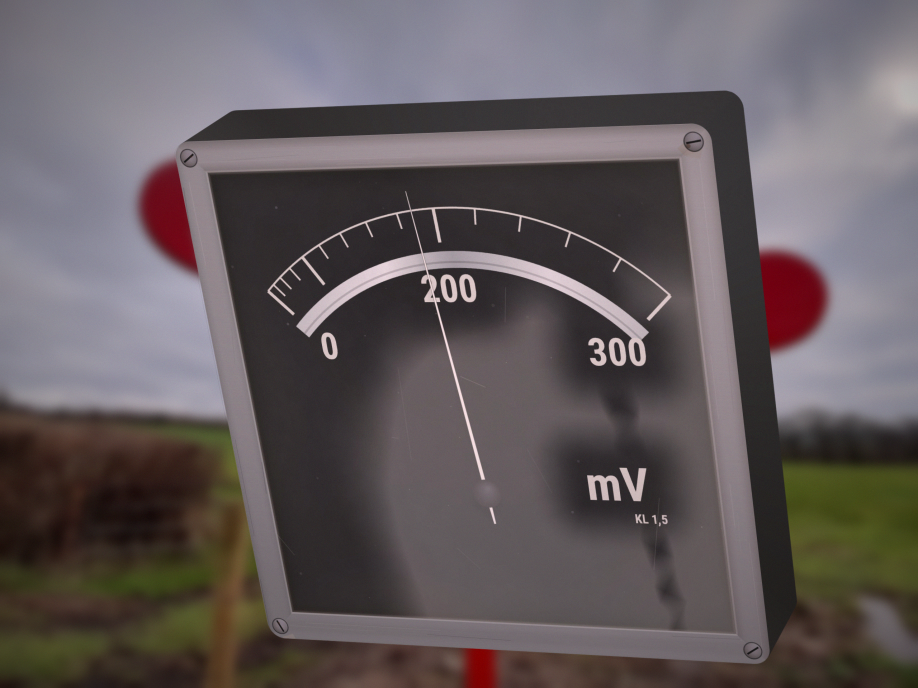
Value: 190 mV
